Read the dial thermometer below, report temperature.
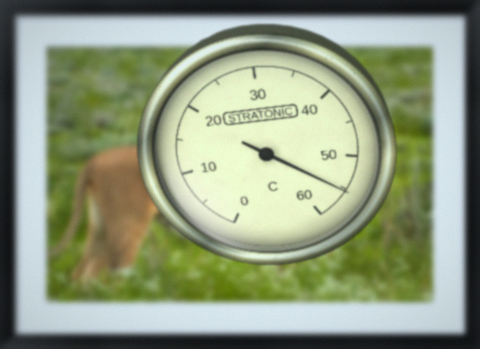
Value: 55 °C
